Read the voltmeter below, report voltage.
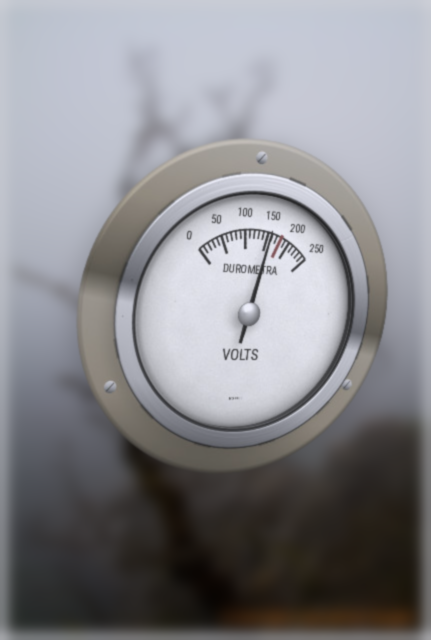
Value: 150 V
